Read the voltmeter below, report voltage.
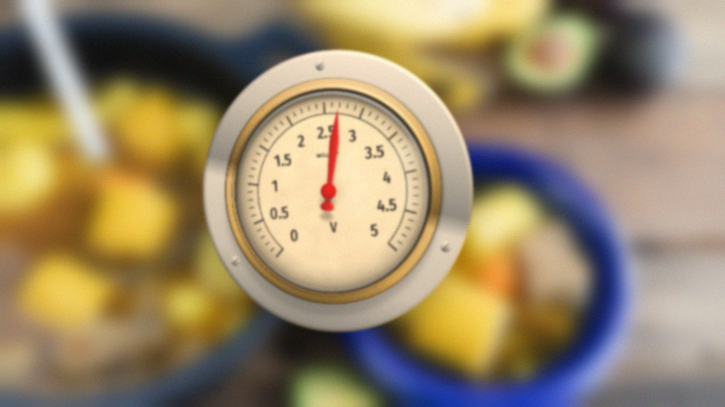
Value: 2.7 V
